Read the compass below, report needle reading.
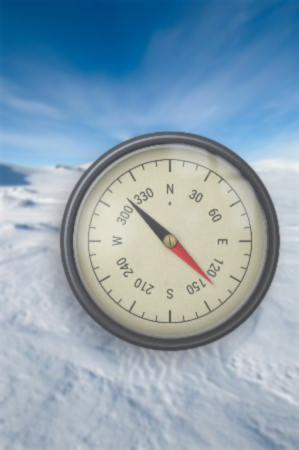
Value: 135 °
